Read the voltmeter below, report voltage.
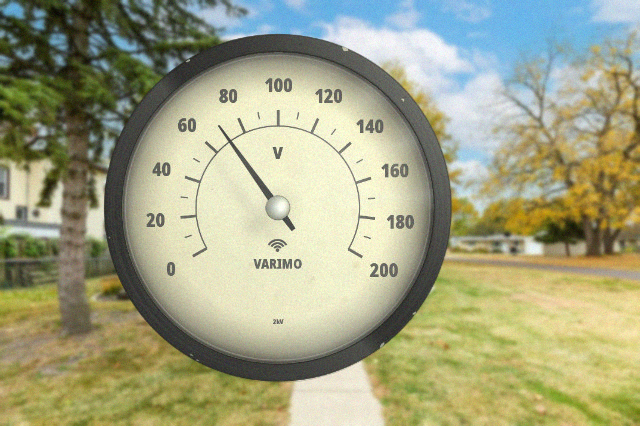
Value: 70 V
